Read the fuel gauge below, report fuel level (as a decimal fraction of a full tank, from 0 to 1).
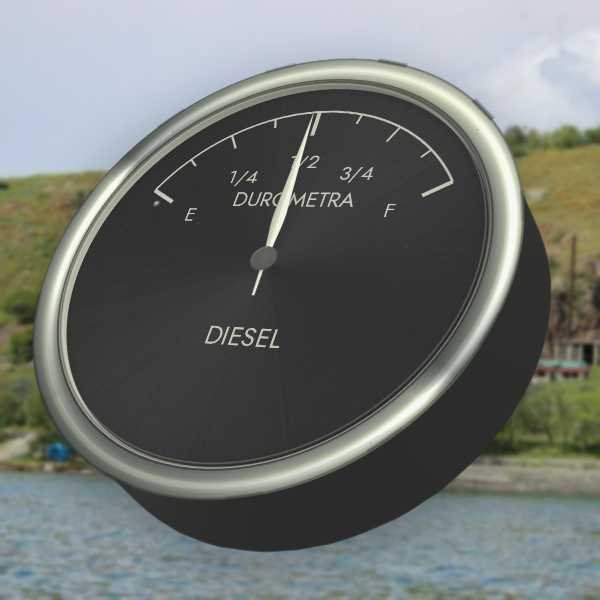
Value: 0.5
